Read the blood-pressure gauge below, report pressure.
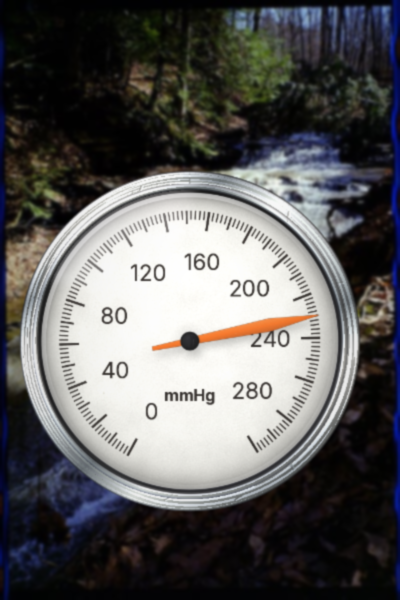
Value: 230 mmHg
